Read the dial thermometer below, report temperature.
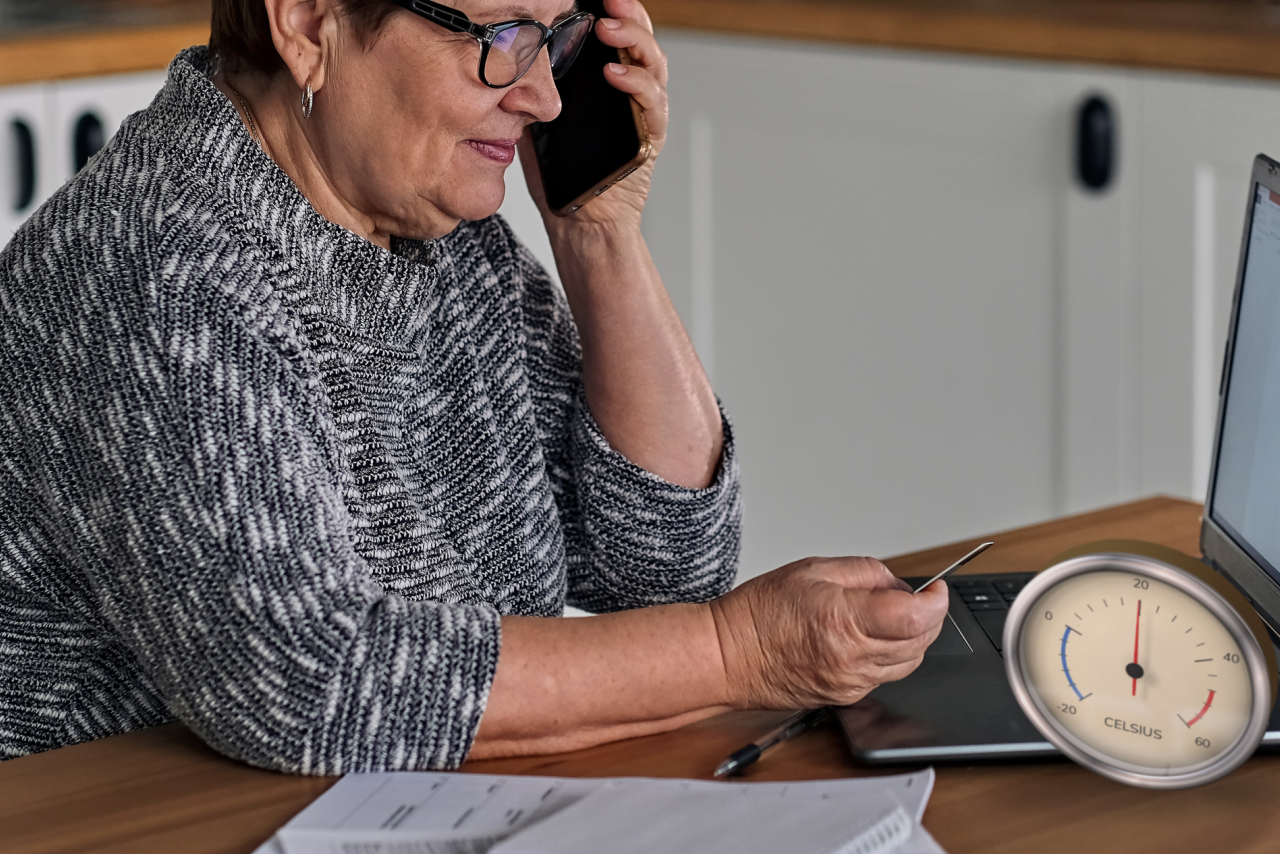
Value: 20 °C
